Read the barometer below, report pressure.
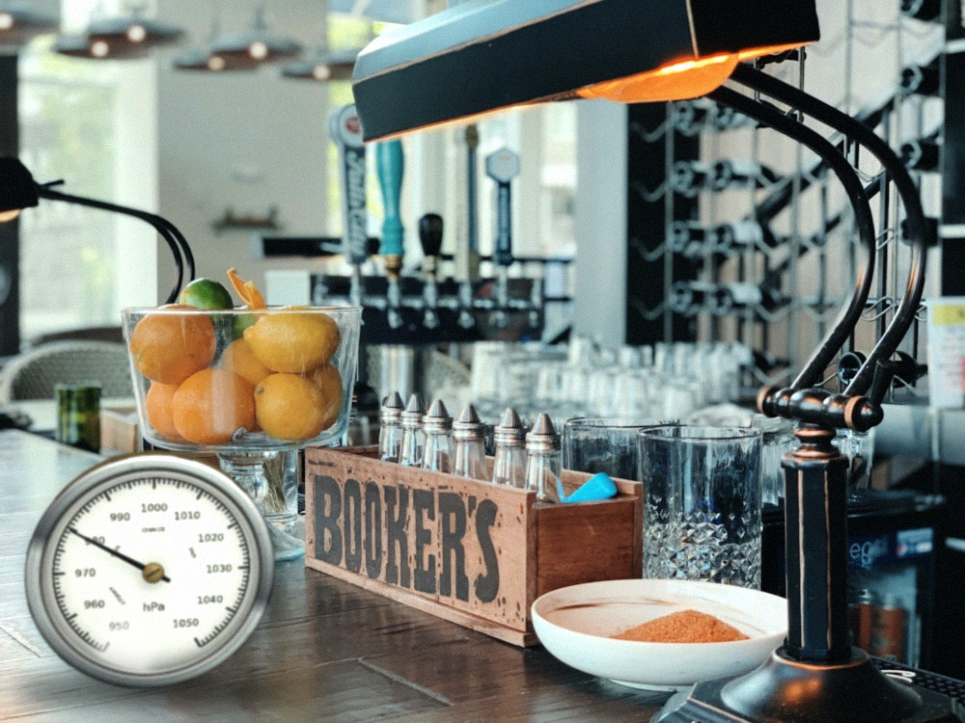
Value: 980 hPa
